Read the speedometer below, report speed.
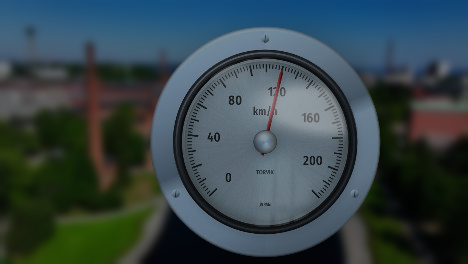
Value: 120 km/h
